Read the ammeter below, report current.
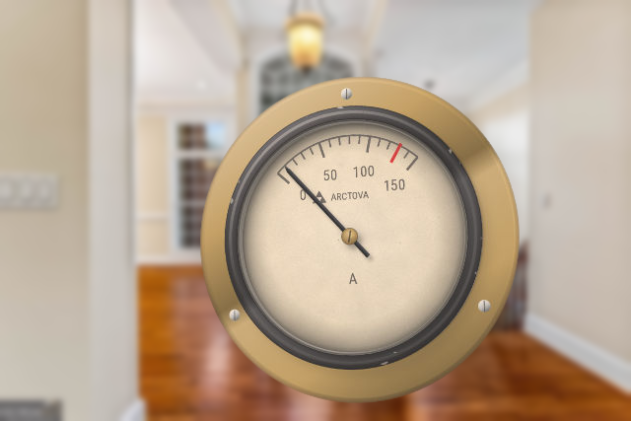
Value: 10 A
